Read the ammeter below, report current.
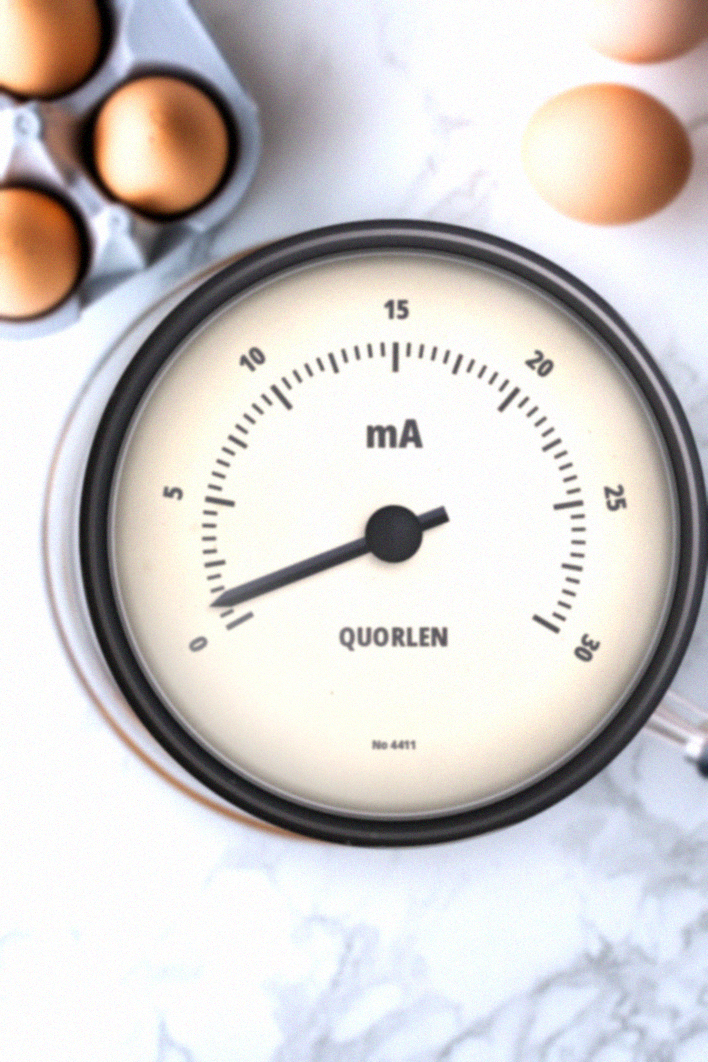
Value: 1 mA
